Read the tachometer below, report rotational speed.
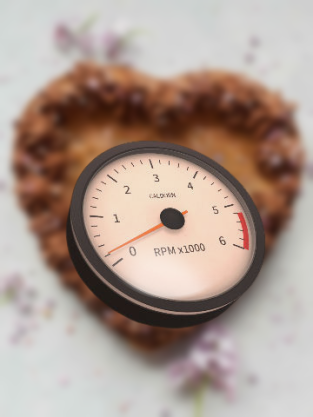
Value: 200 rpm
